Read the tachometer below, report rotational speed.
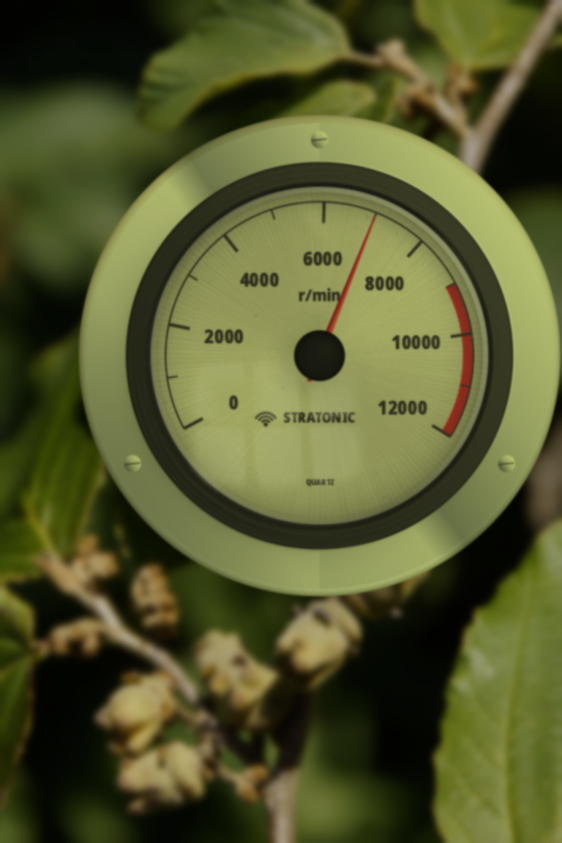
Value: 7000 rpm
